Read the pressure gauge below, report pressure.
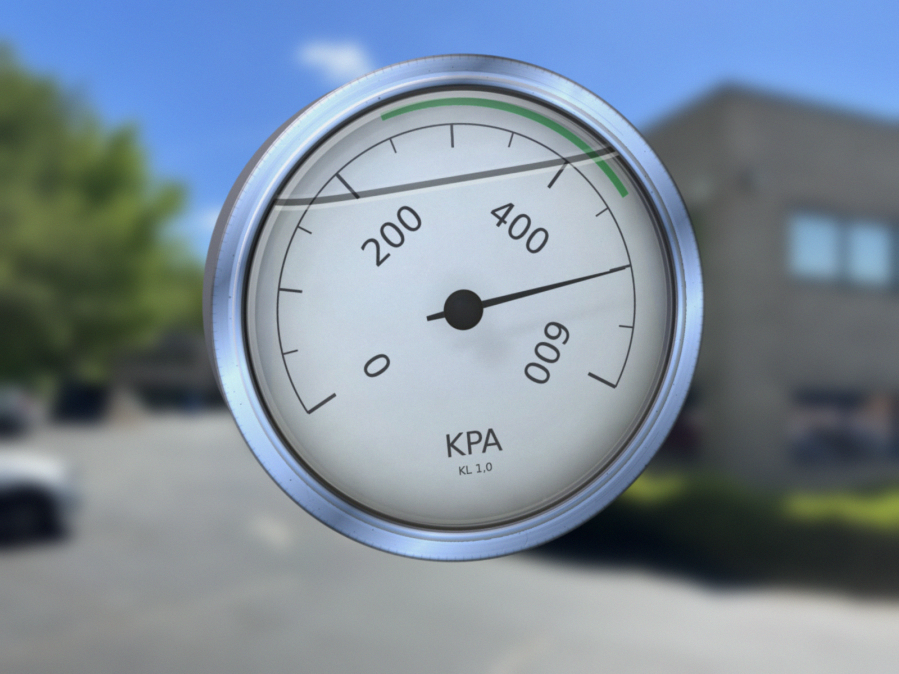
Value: 500 kPa
